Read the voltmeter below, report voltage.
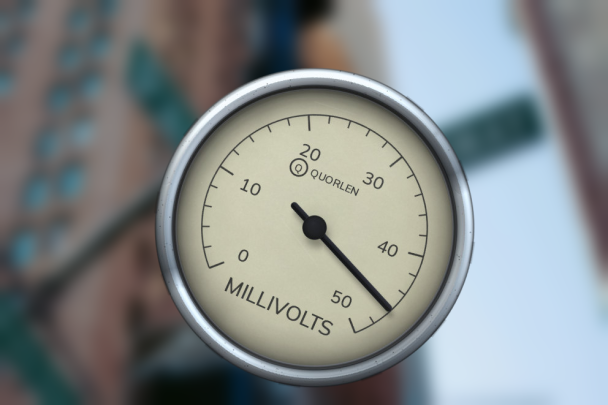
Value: 46 mV
